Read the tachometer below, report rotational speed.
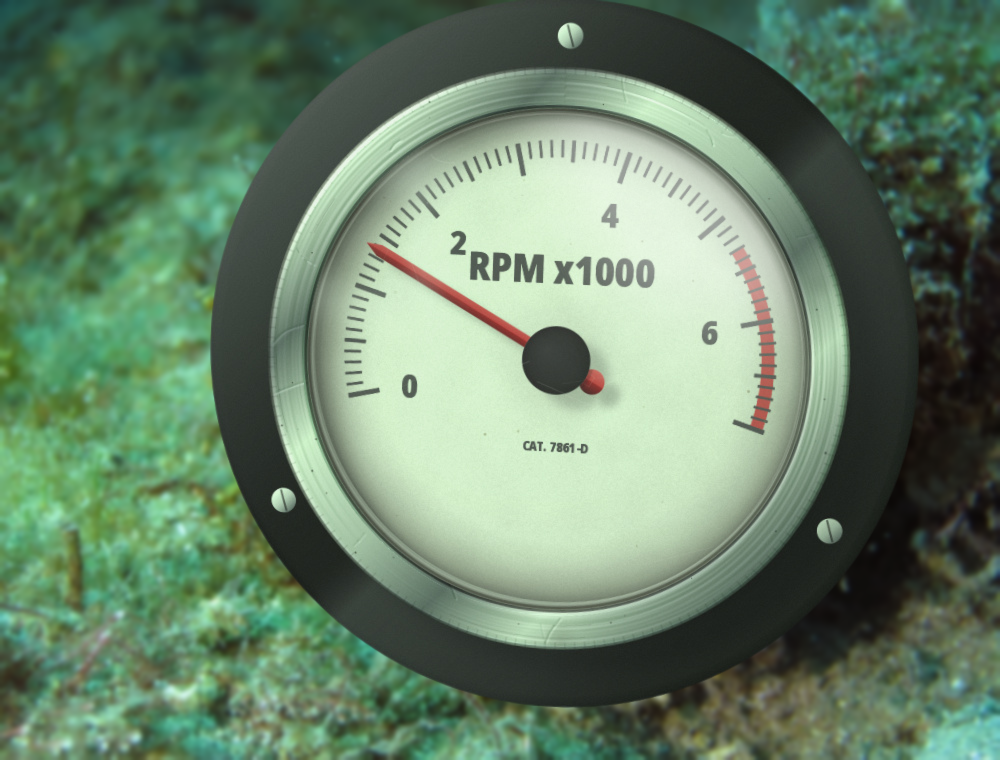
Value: 1400 rpm
